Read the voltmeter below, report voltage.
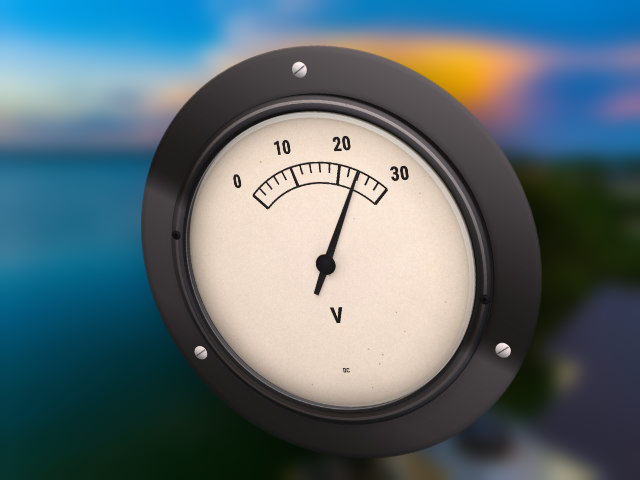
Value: 24 V
